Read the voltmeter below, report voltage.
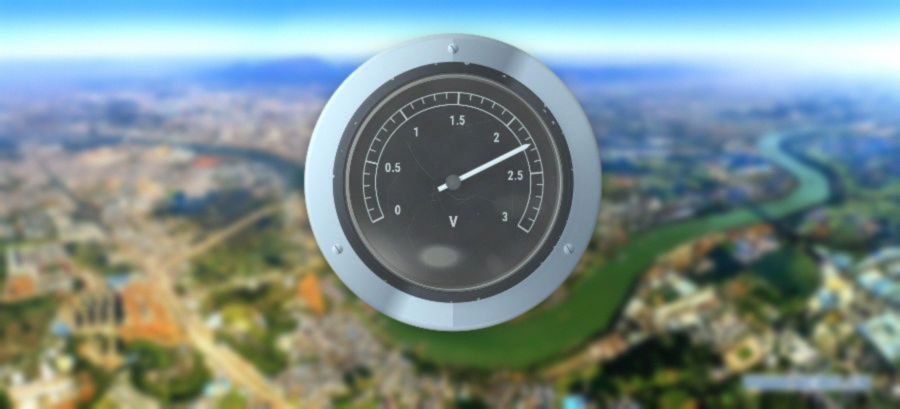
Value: 2.25 V
